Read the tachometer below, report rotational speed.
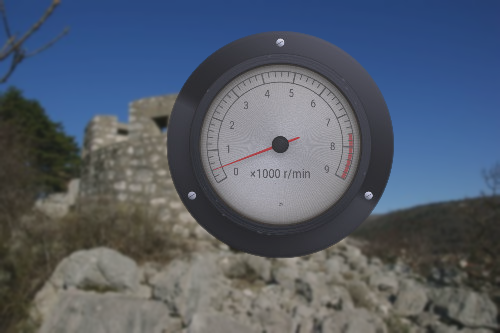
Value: 400 rpm
